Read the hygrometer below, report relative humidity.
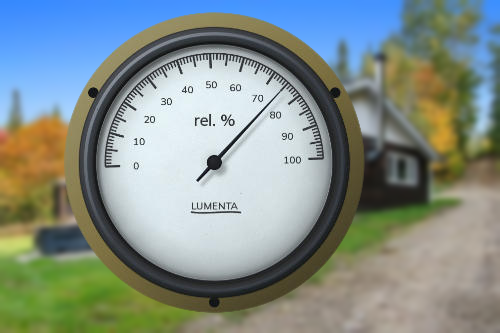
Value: 75 %
